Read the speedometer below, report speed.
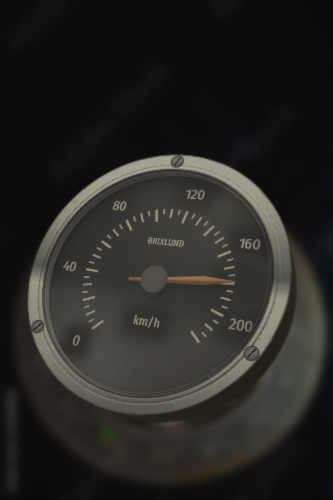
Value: 180 km/h
